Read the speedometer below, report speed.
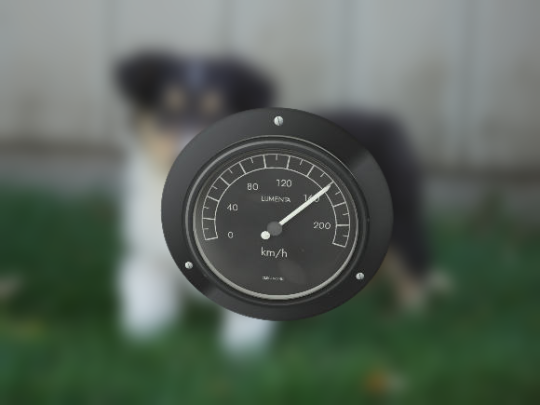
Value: 160 km/h
